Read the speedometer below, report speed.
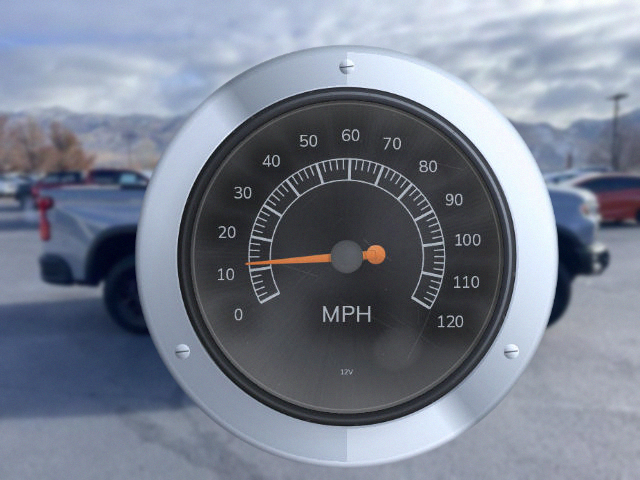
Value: 12 mph
